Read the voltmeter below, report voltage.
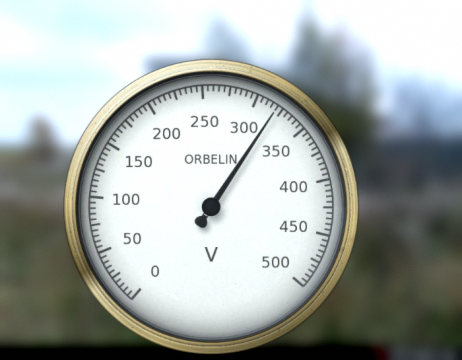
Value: 320 V
